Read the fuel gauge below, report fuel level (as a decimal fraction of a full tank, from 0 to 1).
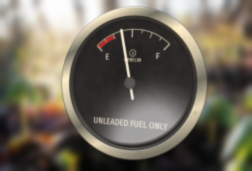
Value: 0.375
